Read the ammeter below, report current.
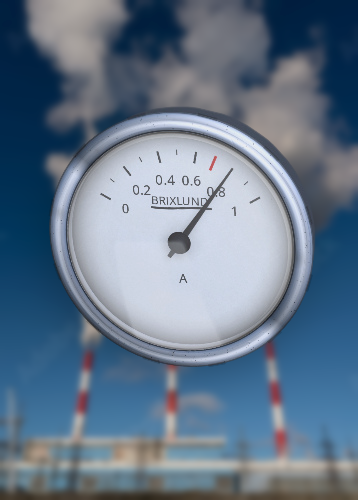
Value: 0.8 A
